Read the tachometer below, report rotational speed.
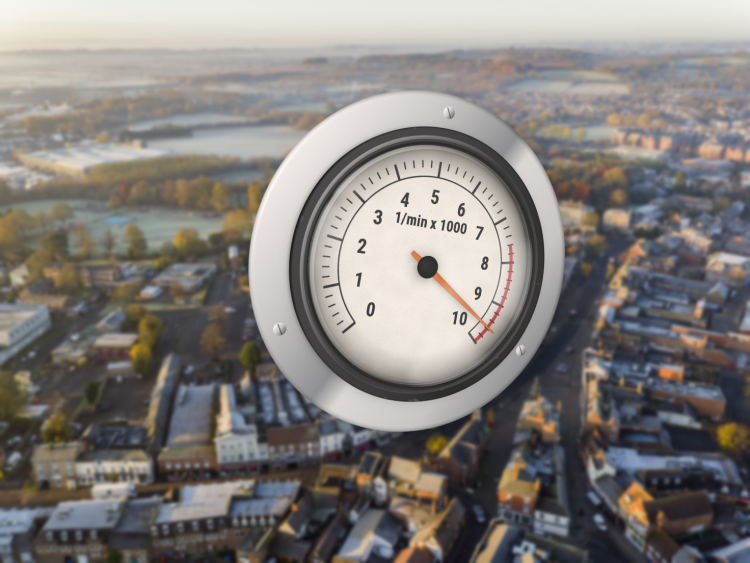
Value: 9600 rpm
